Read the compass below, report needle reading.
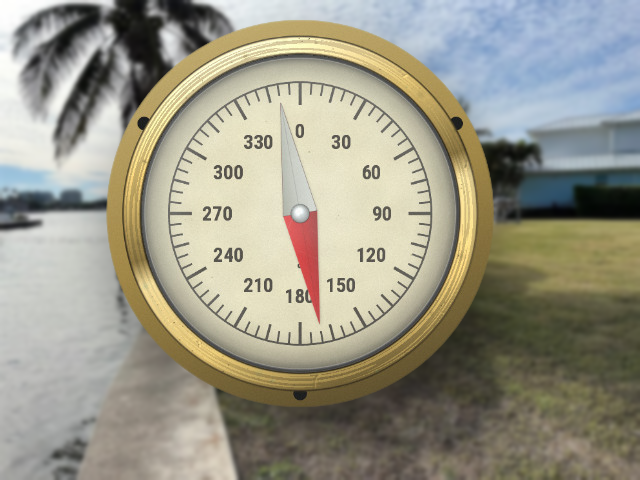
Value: 170 °
